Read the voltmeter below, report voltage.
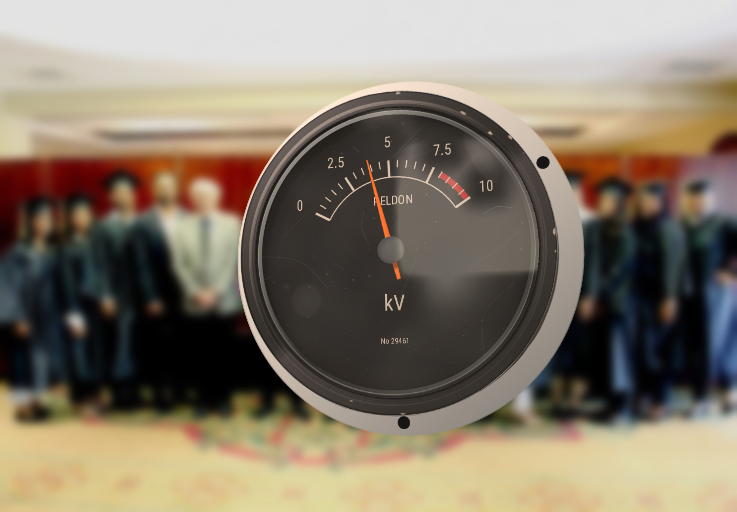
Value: 4 kV
